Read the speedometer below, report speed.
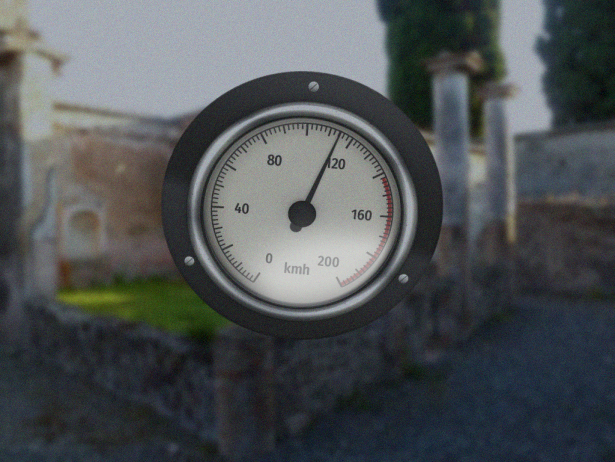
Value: 114 km/h
